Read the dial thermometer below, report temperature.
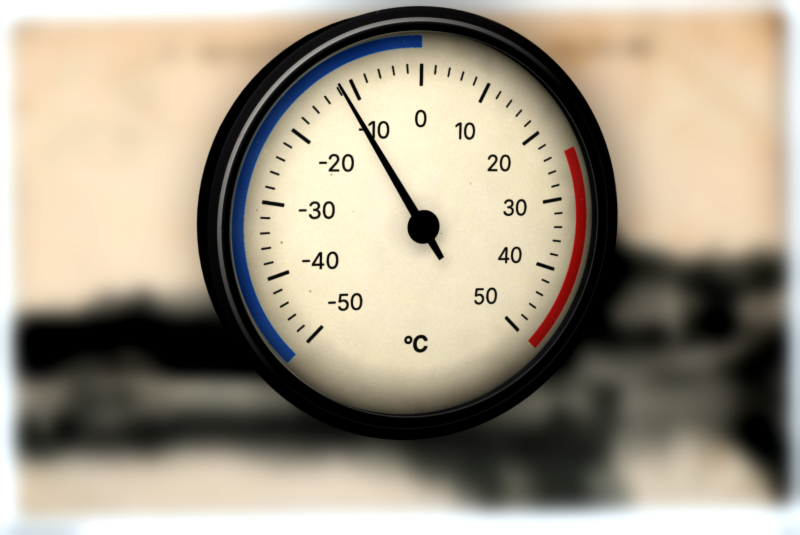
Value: -12 °C
